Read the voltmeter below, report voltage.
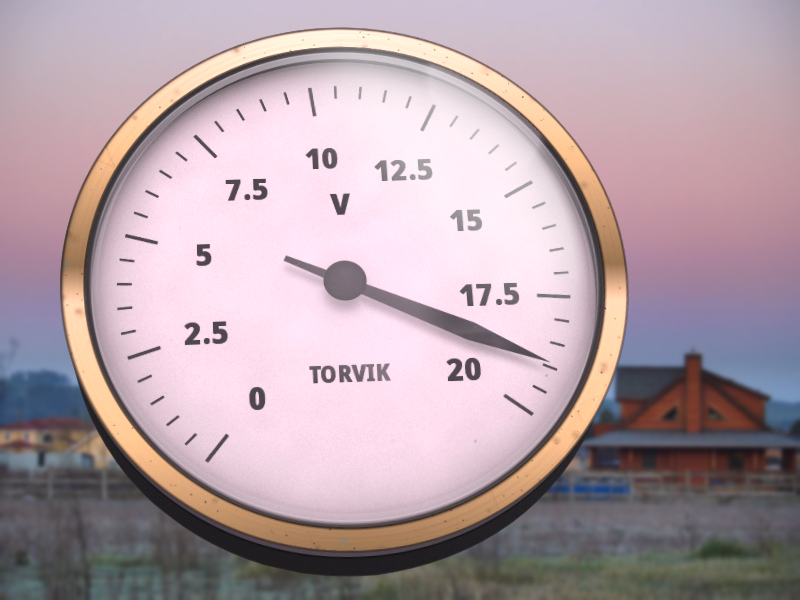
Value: 19 V
